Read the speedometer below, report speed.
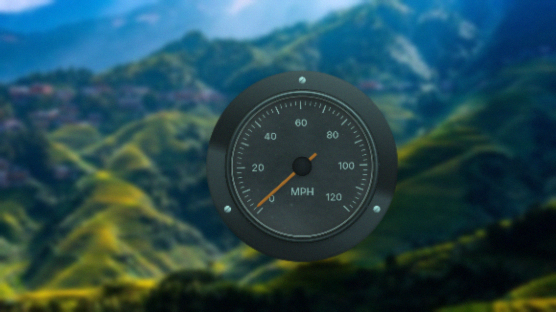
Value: 2 mph
